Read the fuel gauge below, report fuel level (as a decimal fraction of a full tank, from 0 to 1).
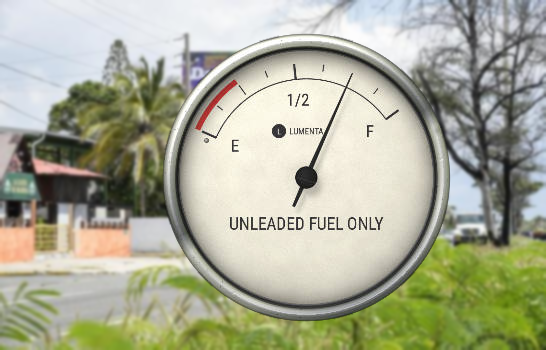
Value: 0.75
